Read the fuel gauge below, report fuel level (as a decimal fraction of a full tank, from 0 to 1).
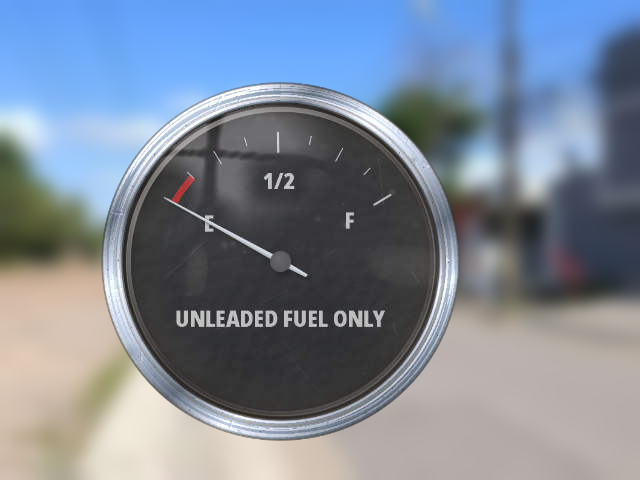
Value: 0
